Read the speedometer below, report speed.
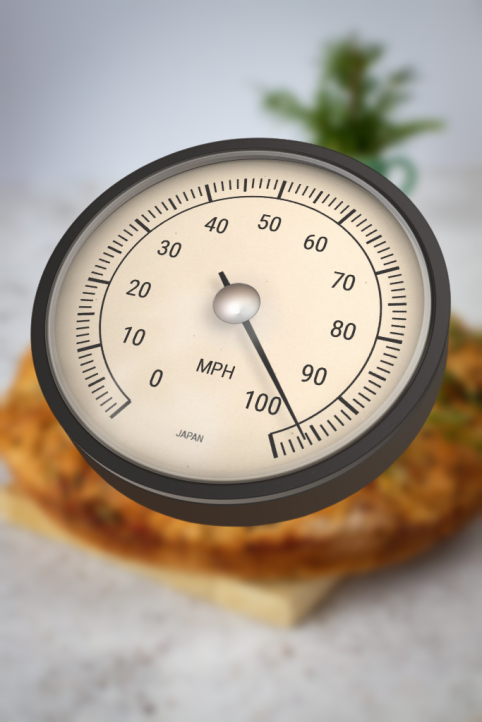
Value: 96.5 mph
